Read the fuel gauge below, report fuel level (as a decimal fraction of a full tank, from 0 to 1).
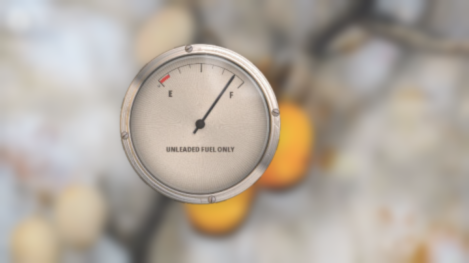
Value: 0.875
